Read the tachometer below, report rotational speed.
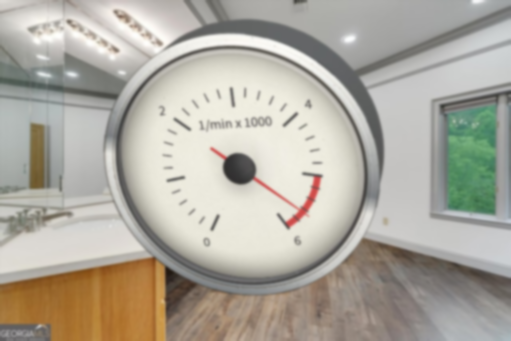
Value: 5600 rpm
